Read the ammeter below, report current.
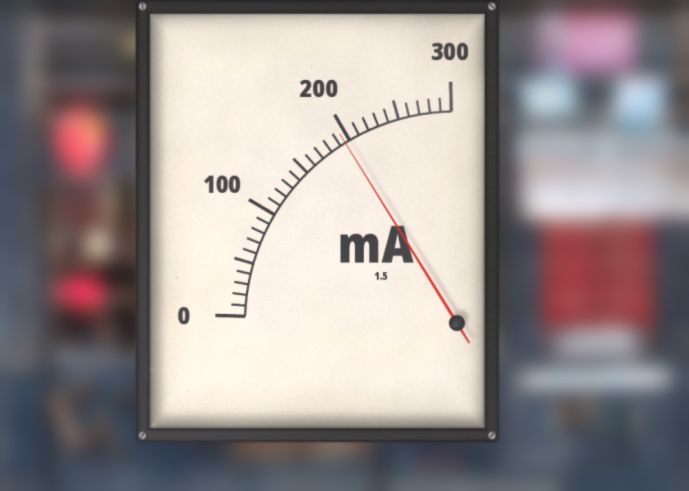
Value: 195 mA
